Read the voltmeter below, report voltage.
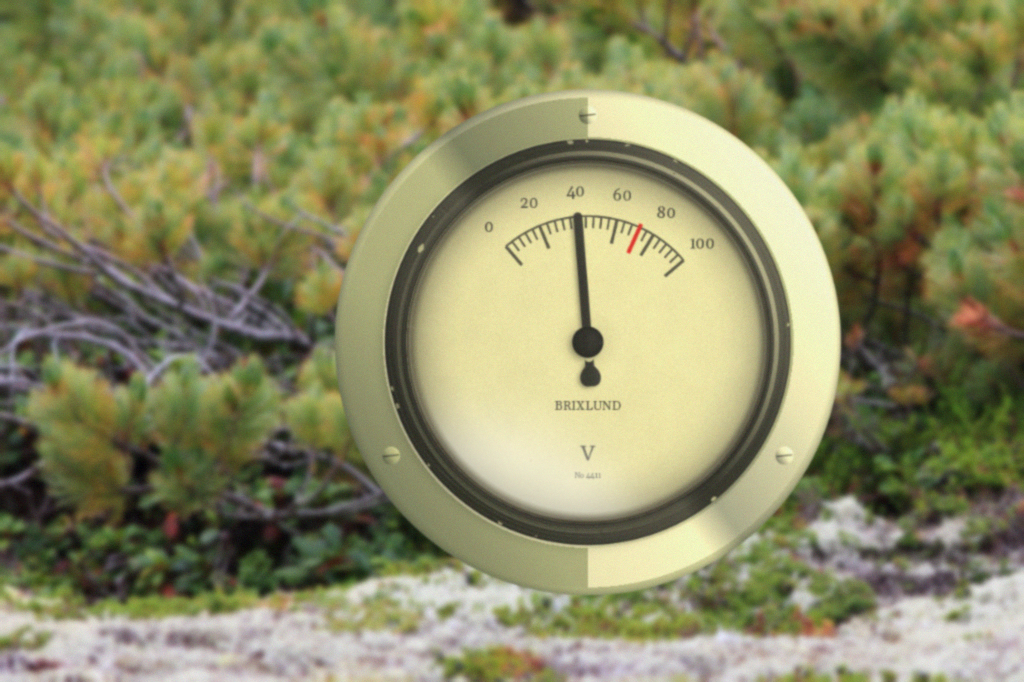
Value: 40 V
